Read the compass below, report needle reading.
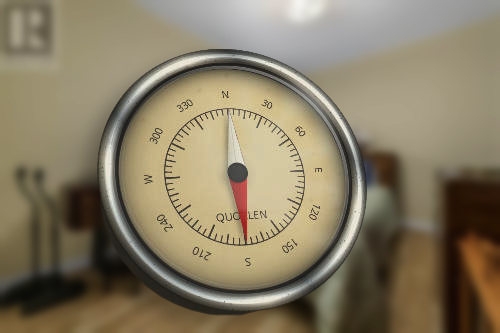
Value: 180 °
